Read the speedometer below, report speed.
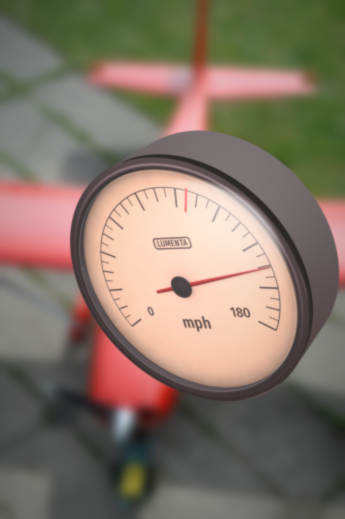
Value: 150 mph
